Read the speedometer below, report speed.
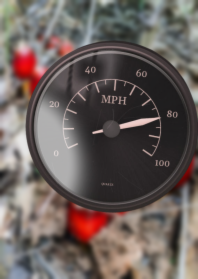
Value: 80 mph
